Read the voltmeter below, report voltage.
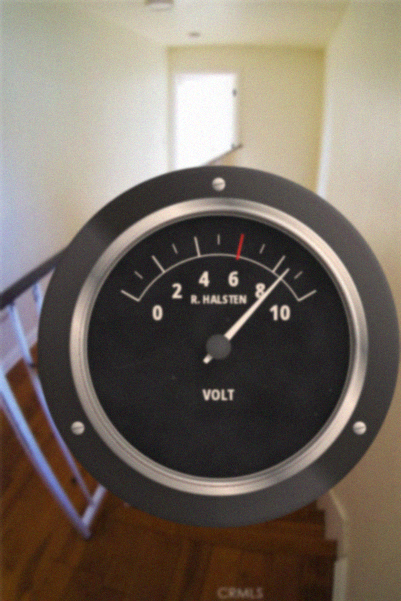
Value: 8.5 V
